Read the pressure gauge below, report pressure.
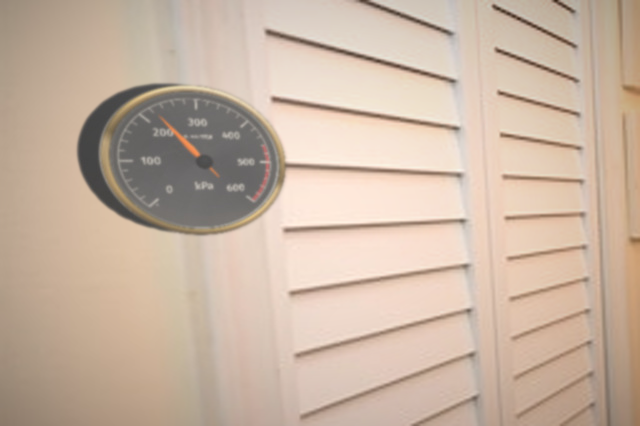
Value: 220 kPa
